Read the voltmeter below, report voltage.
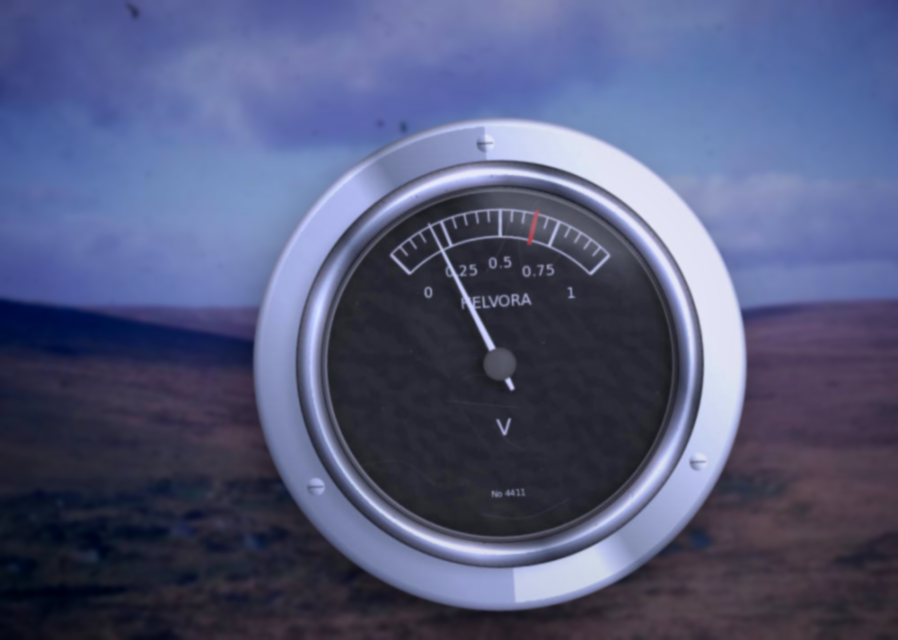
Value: 0.2 V
